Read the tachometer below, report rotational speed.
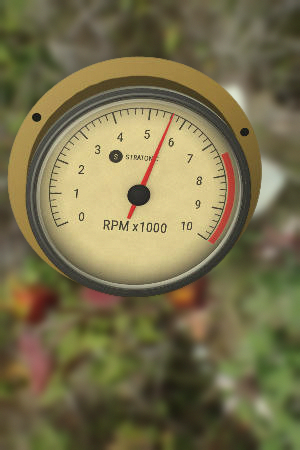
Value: 5600 rpm
